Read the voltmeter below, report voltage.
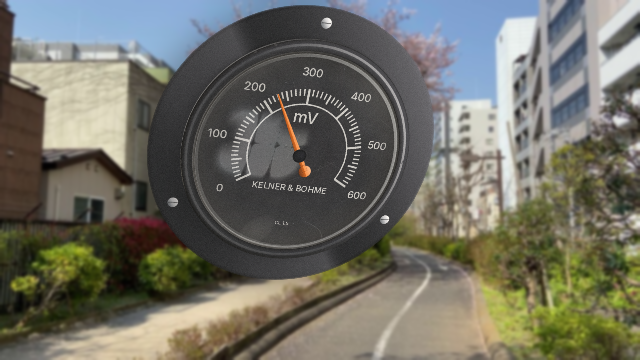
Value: 230 mV
